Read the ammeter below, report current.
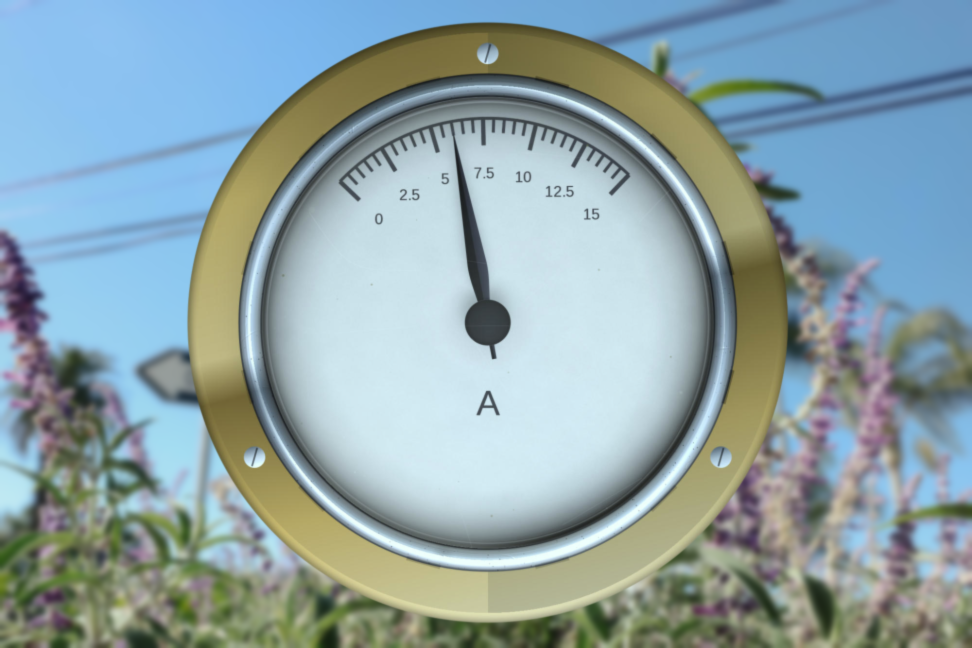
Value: 6 A
